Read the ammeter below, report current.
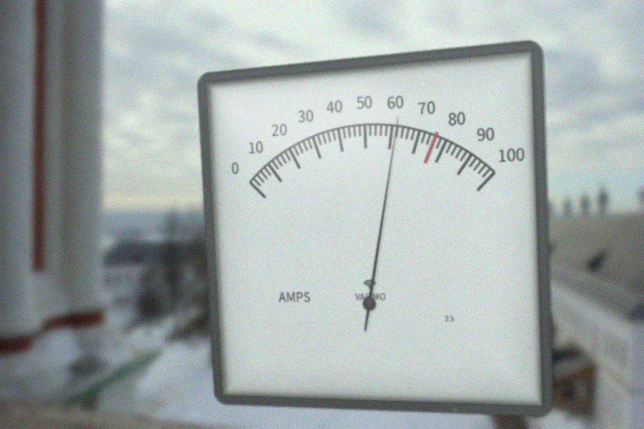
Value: 62 A
